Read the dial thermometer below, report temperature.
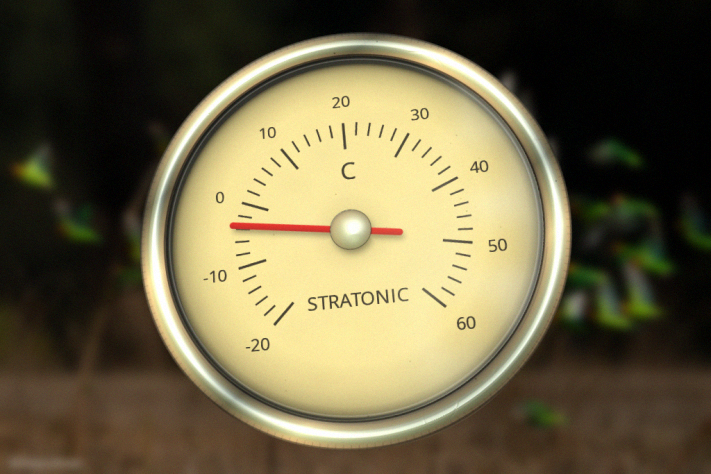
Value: -4 °C
